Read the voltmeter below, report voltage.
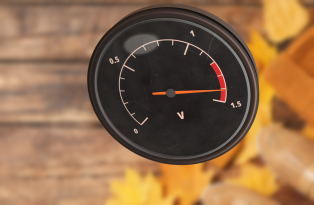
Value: 1.4 V
